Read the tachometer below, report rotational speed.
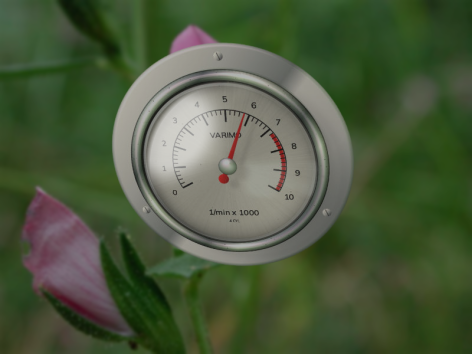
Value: 5800 rpm
